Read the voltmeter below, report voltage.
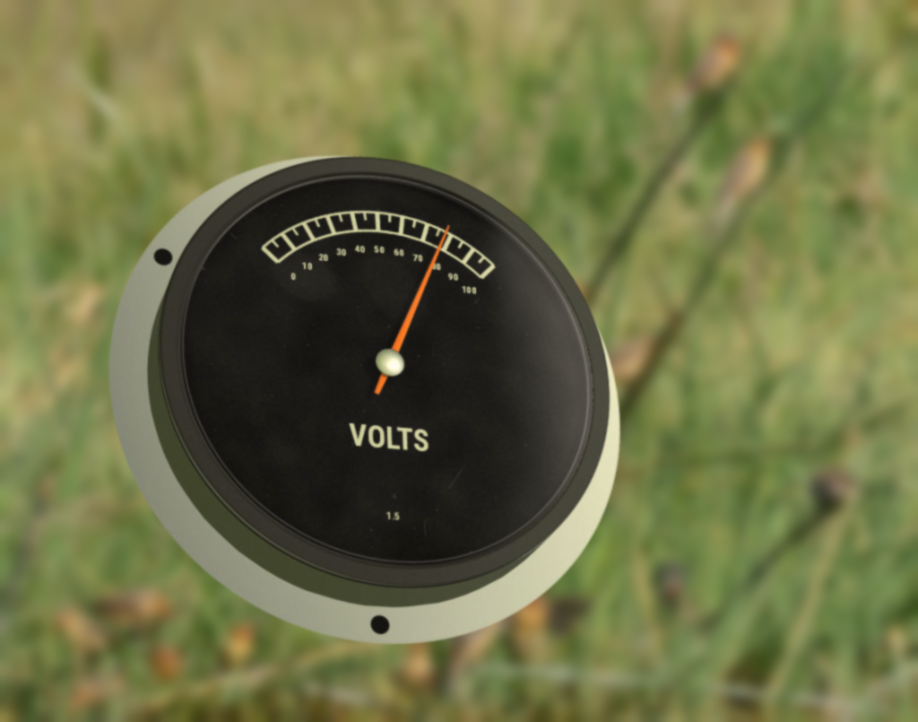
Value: 77.5 V
